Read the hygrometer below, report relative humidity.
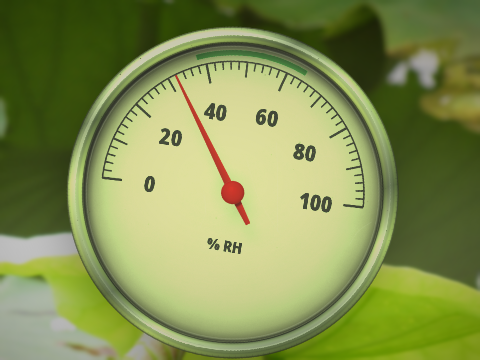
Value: 32 %
